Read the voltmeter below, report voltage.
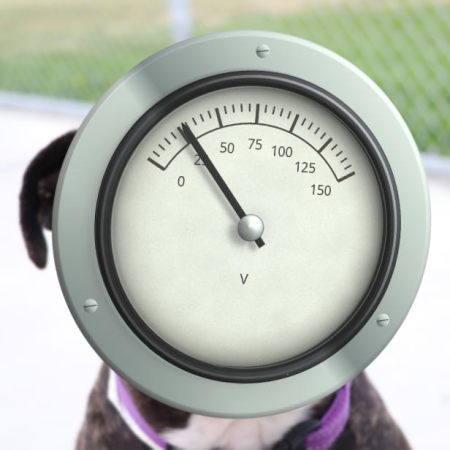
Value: 27.5 V
